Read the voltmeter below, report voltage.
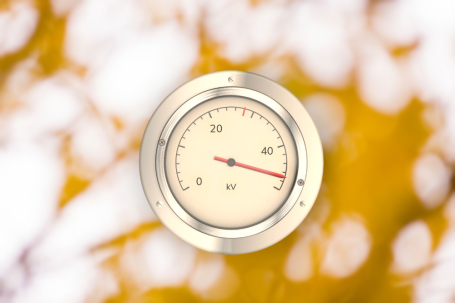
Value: 47 kV
